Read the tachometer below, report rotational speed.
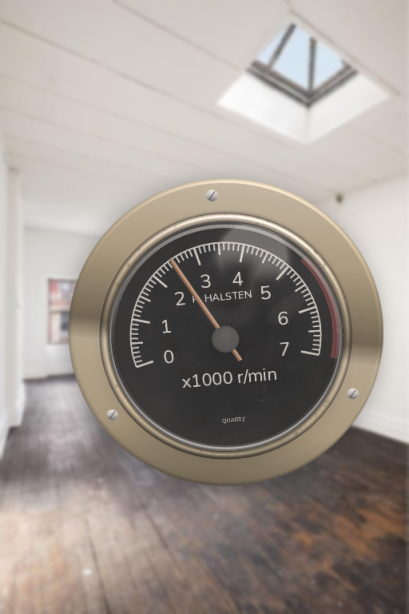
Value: 2500 rpm
